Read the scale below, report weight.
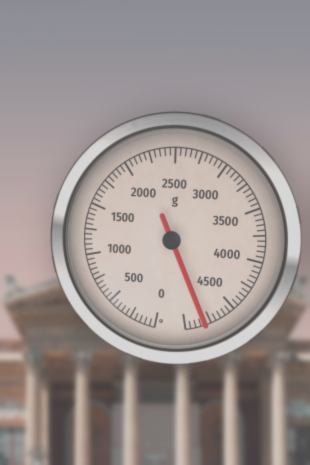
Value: 4800 g
